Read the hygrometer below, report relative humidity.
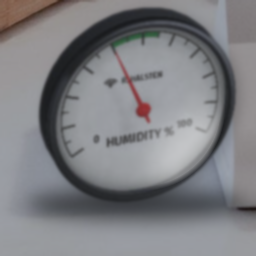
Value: 40 %
